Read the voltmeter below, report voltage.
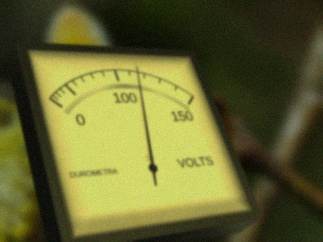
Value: 115 V
